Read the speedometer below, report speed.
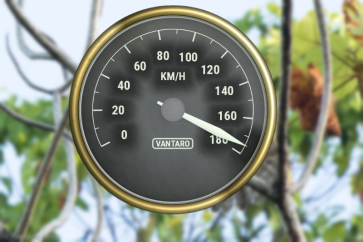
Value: 175 km/h
